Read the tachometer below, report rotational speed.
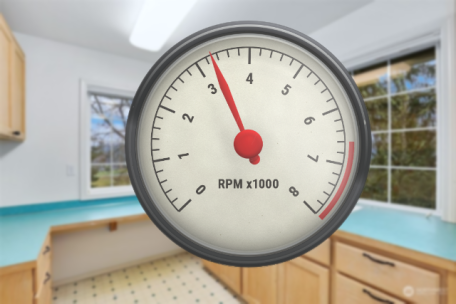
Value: 3300 rpm
